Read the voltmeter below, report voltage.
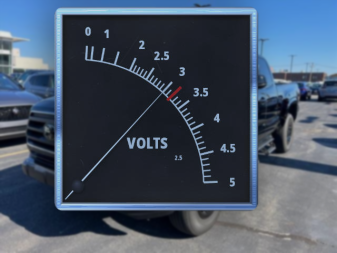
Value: 3 V
